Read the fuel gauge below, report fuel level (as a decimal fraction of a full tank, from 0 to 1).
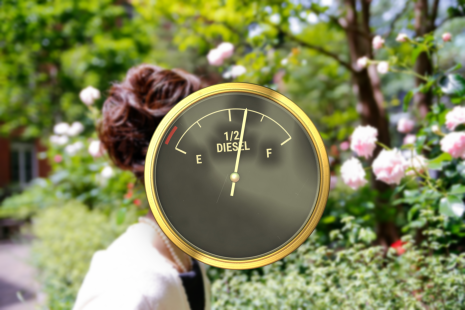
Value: 0.625
